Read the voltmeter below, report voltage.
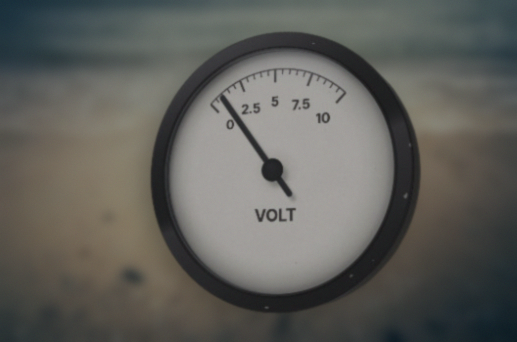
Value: 1 V
